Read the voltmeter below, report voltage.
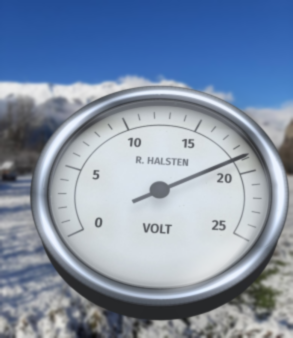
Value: 19 V
